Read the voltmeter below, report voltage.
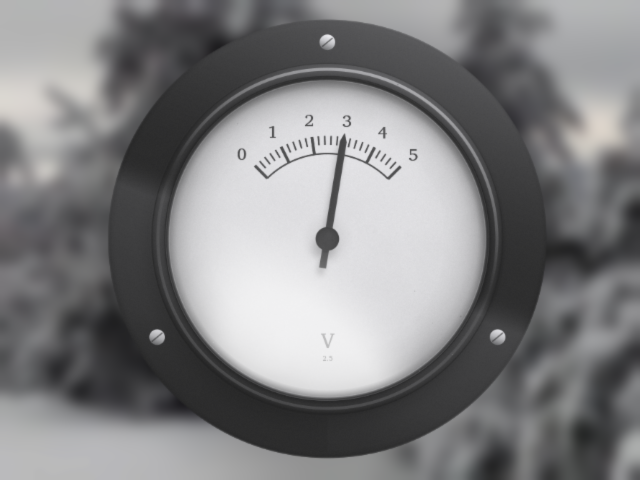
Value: 3 V
